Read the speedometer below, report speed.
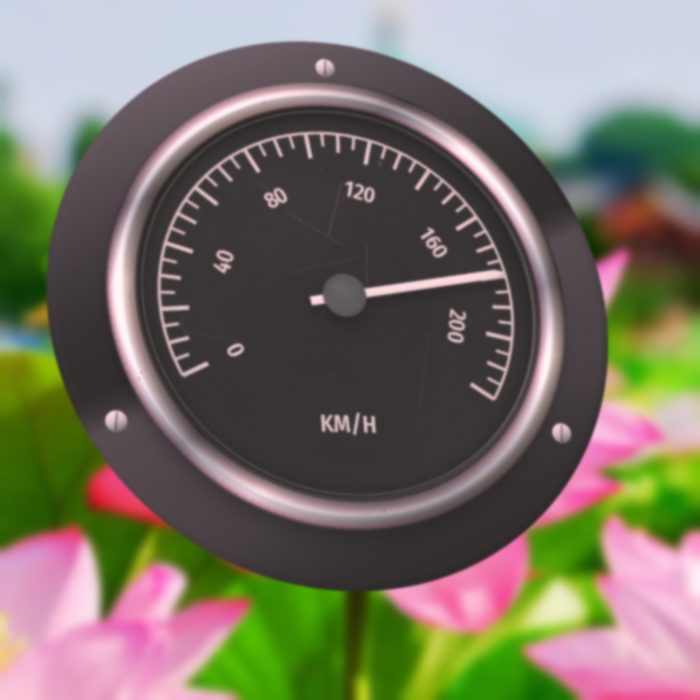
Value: 180 km/h
